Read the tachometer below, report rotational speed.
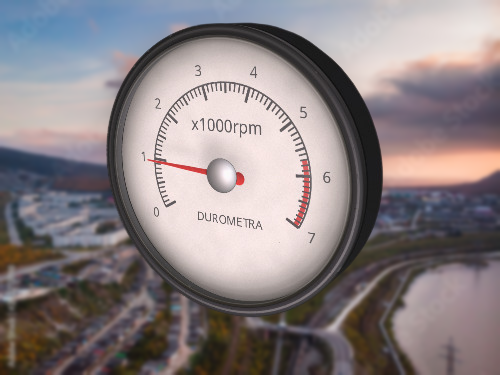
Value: 1000 rpm
